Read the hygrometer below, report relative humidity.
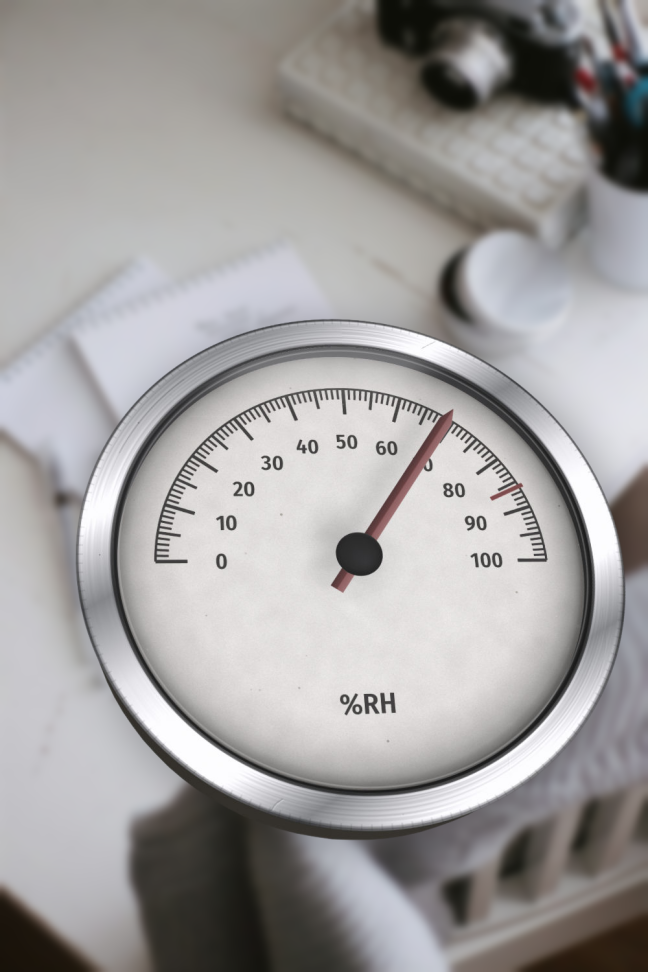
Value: 69 %
